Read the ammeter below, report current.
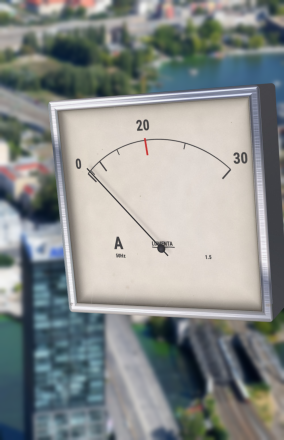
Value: 5 A
